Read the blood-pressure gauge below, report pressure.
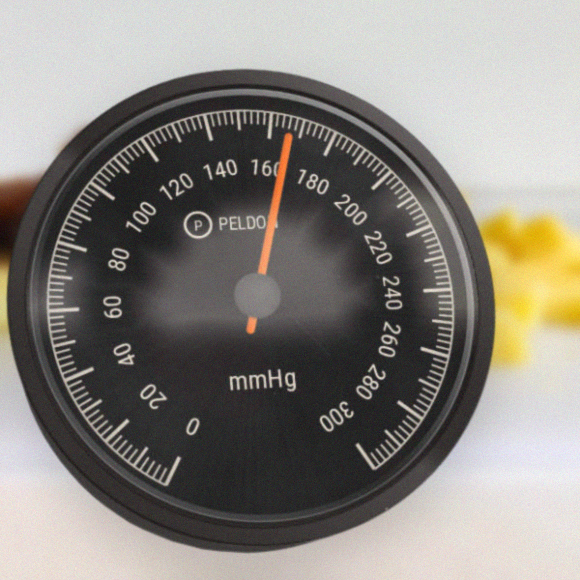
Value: 166 mmHg
